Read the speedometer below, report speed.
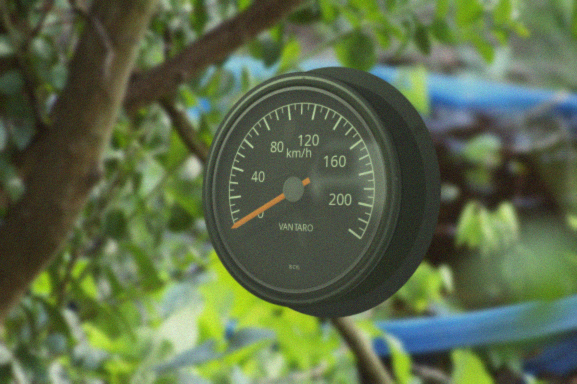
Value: 0 km/h
